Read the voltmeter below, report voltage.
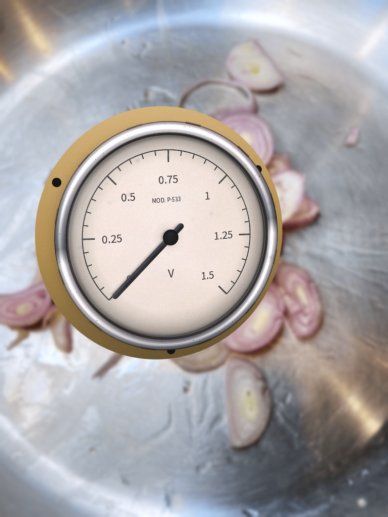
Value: 0 V
